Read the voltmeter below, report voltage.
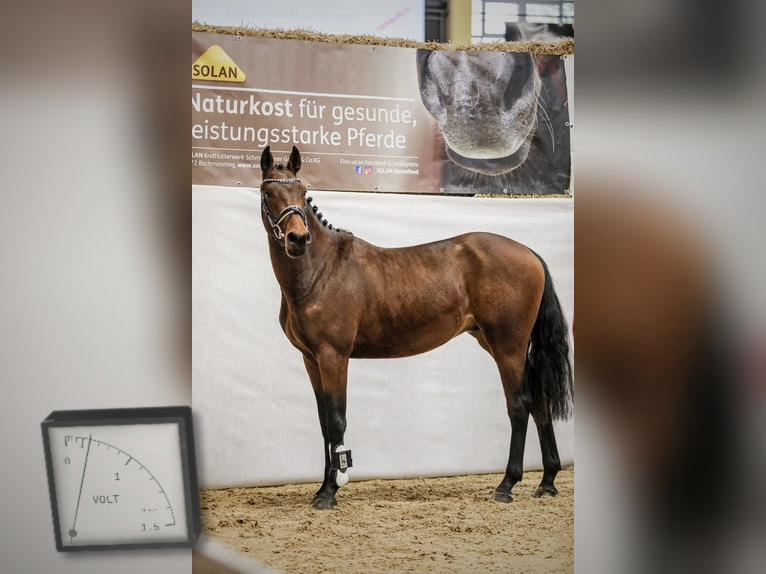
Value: 0.6 V
